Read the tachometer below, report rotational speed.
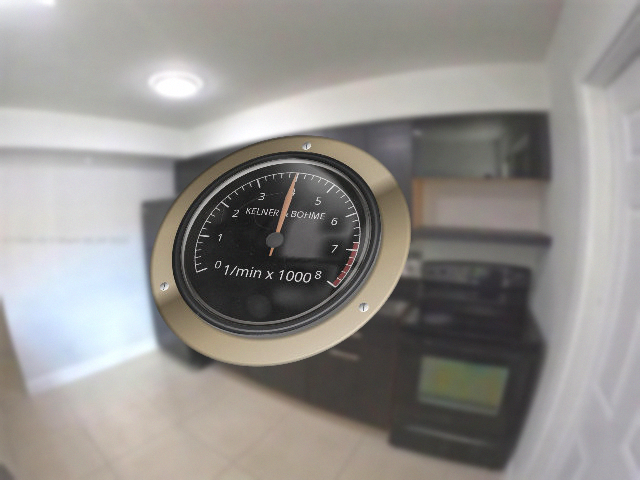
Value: 4000 rpm
